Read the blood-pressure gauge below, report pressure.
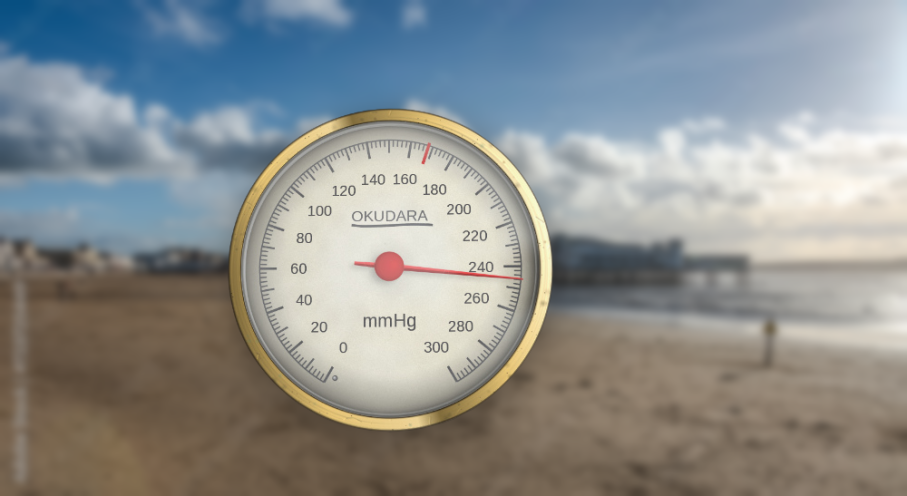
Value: 246 mmHg
